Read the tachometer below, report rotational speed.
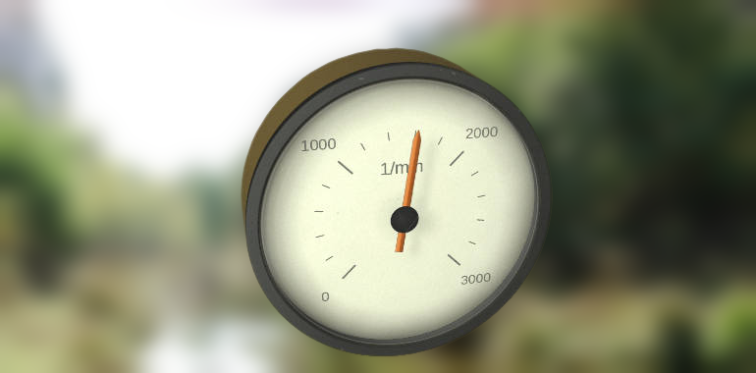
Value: 1600 rpm
